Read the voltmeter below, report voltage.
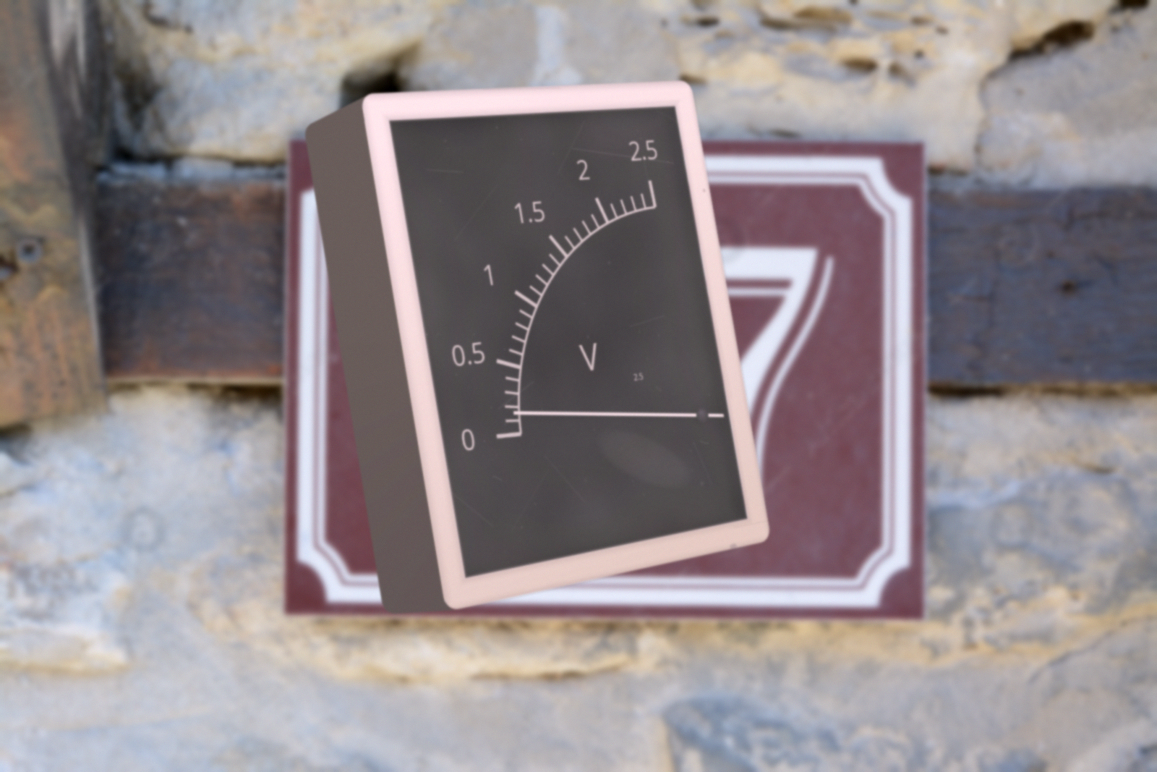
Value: 0.15 V
